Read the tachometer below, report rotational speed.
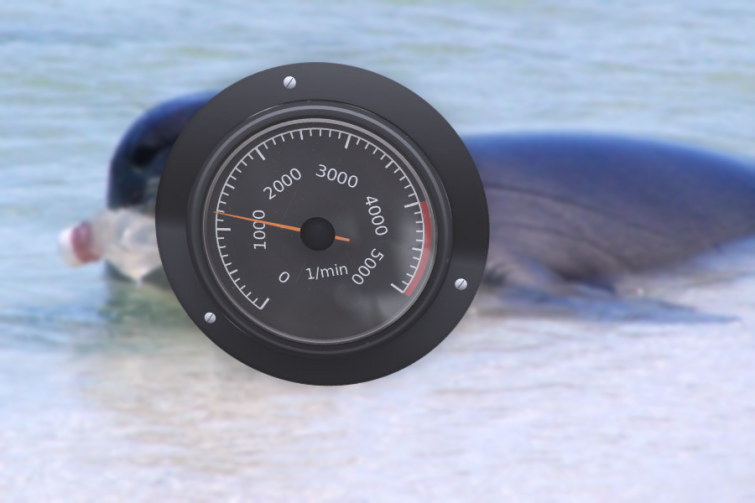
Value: 1200 rpm
